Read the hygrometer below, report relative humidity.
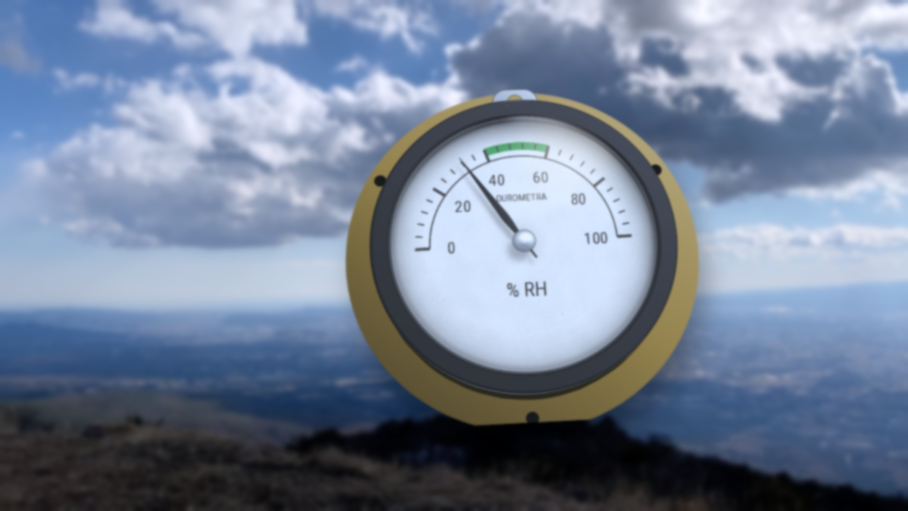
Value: 32 %
